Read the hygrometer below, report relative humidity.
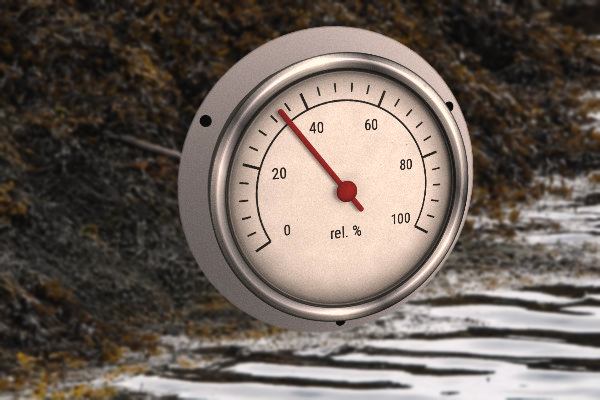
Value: 34 %
